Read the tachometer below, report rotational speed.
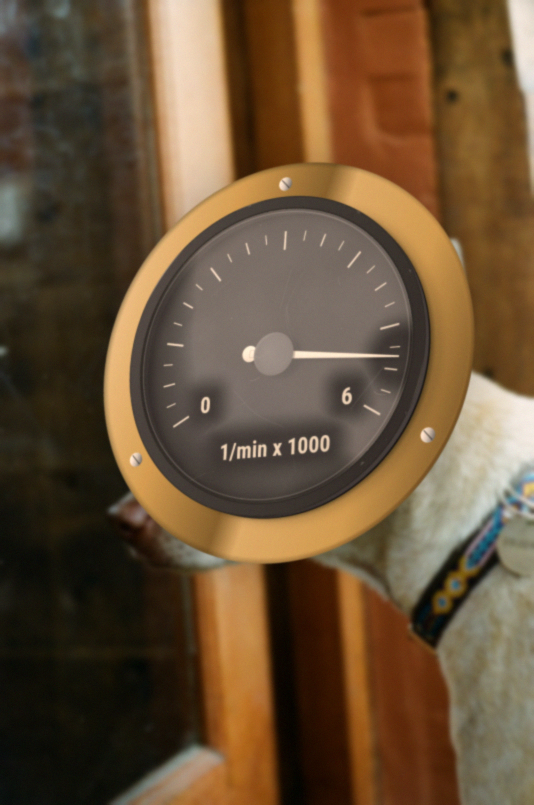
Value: 5375 rpm
